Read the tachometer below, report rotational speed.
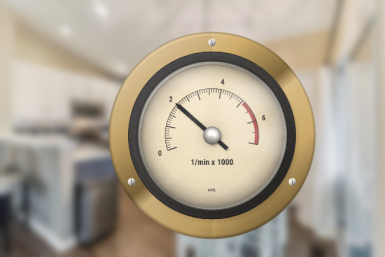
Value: 2000 rpm
